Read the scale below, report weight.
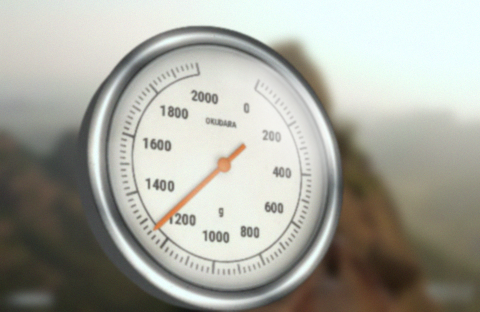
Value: 1260 g
